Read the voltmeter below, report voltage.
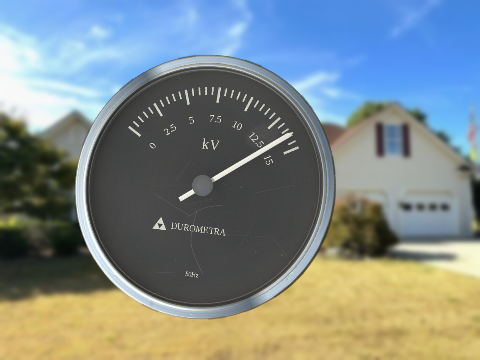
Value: 14 kV
